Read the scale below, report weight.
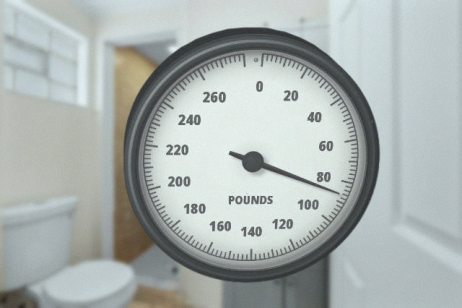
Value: 86 lb
